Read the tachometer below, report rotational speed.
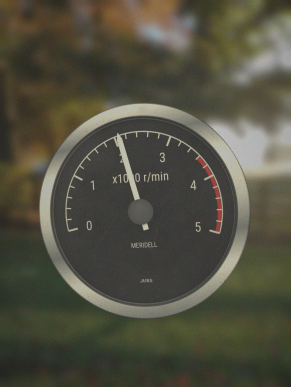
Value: 2100 rpm
